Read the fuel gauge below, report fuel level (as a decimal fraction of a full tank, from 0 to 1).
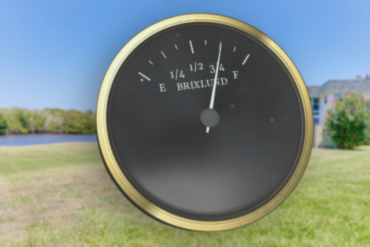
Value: 0.75
